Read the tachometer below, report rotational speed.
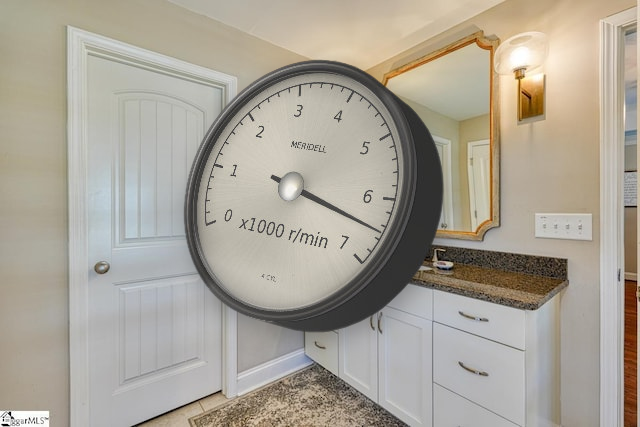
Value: 6500 rpm
